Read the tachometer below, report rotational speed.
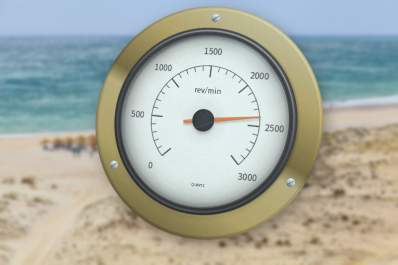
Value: 2400 rpm
